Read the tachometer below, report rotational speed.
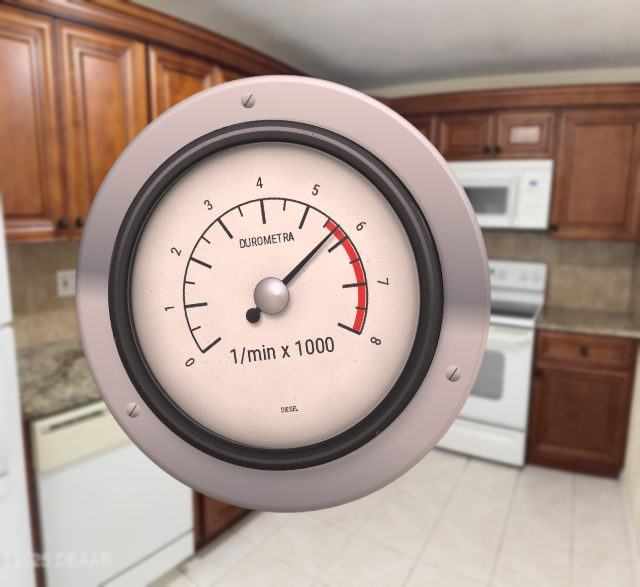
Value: 5750 rpm
